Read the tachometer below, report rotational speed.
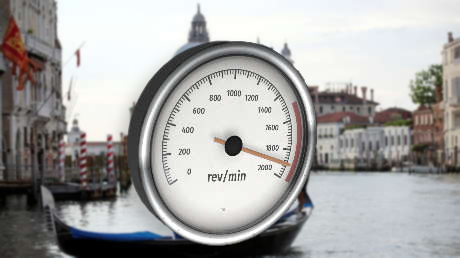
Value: 1900 rpm
